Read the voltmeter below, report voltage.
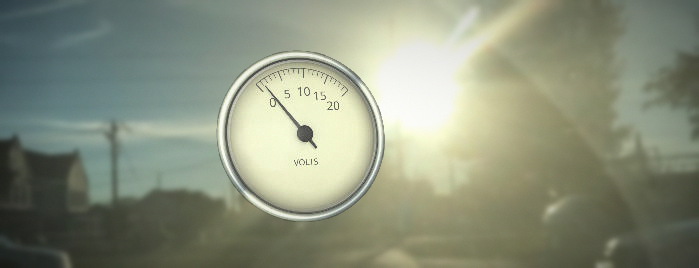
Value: 1 V
